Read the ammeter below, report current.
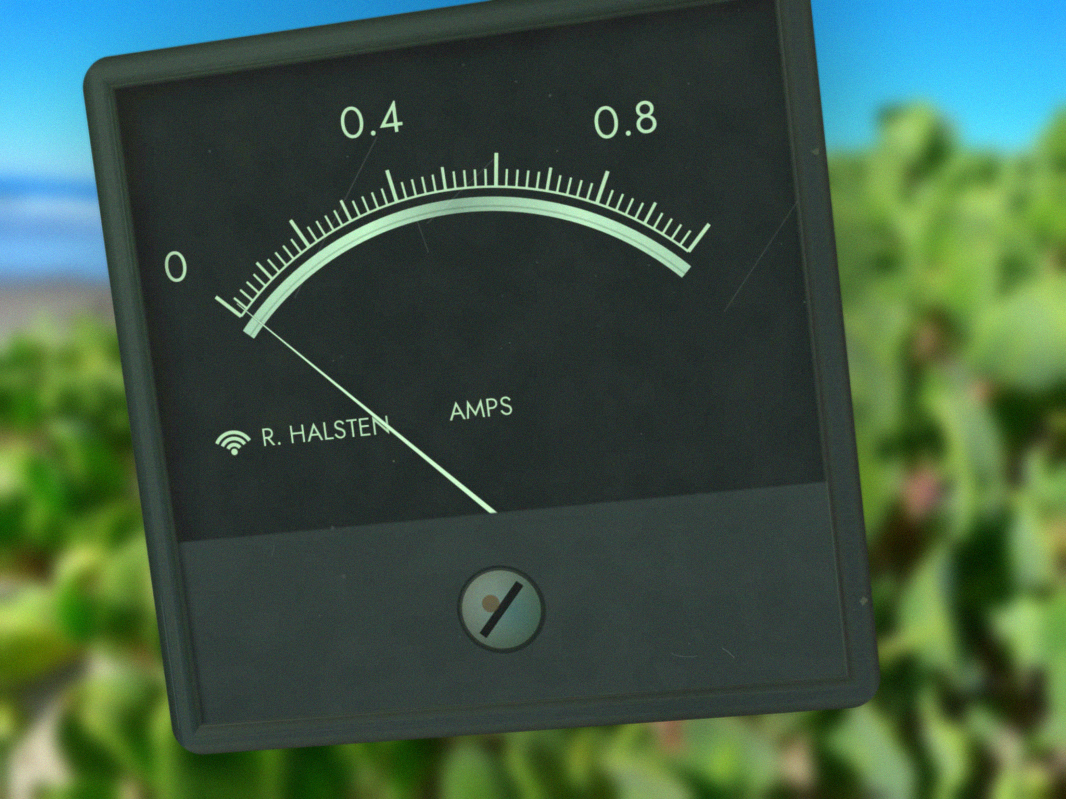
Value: 0.02 A
